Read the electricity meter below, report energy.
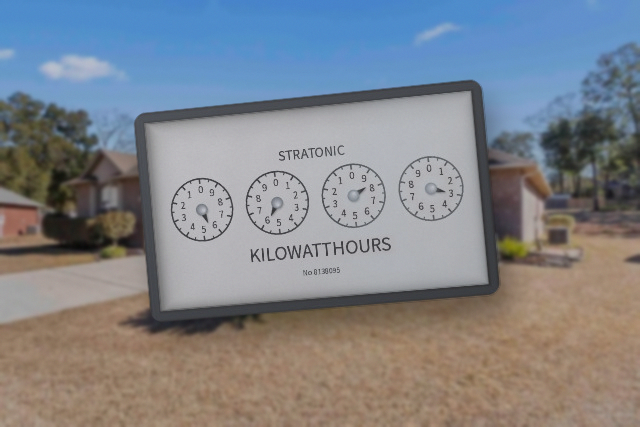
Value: 5583 kWh
